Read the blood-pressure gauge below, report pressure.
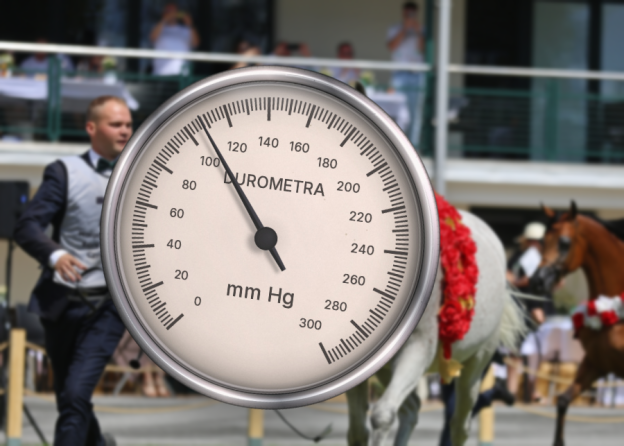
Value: 108 mmHg
